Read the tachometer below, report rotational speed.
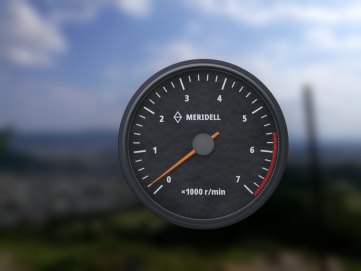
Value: 200 rpm
